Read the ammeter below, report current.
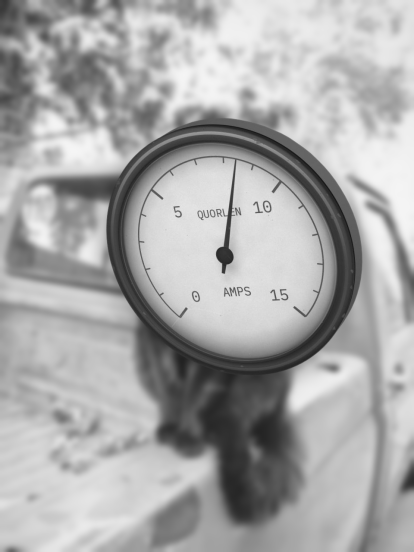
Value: 8.5 A
